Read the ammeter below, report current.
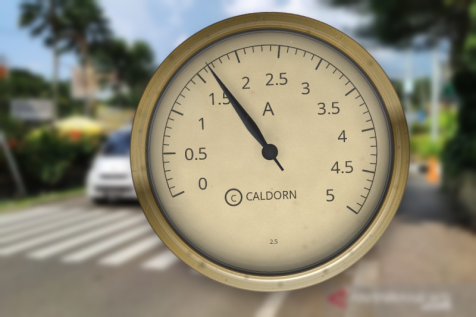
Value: 1.65 A
